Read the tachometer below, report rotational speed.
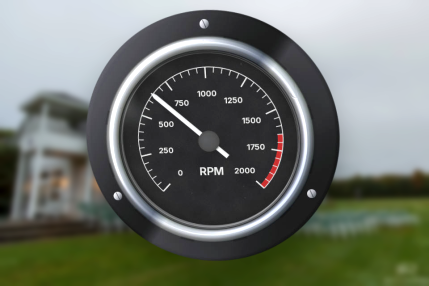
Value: 650 rpm
